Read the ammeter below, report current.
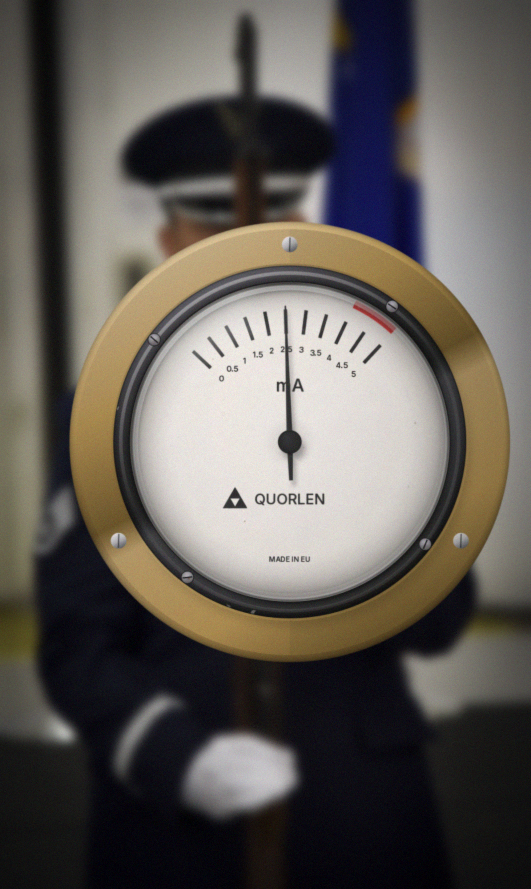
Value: 2.5 mA
